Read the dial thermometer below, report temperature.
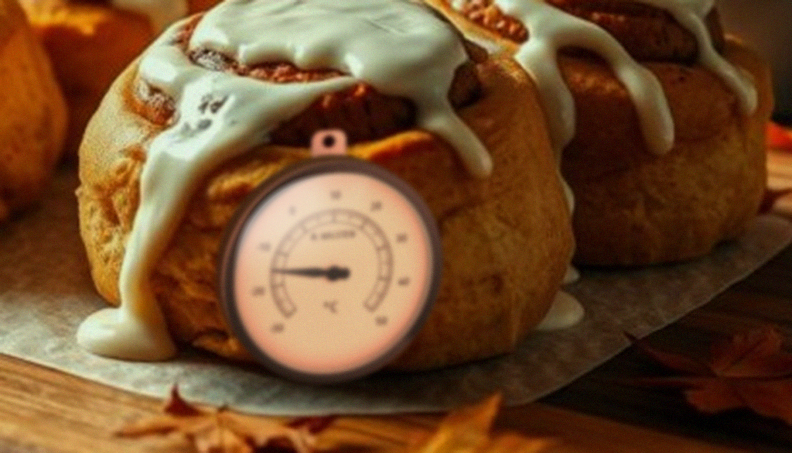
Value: -15 °C
